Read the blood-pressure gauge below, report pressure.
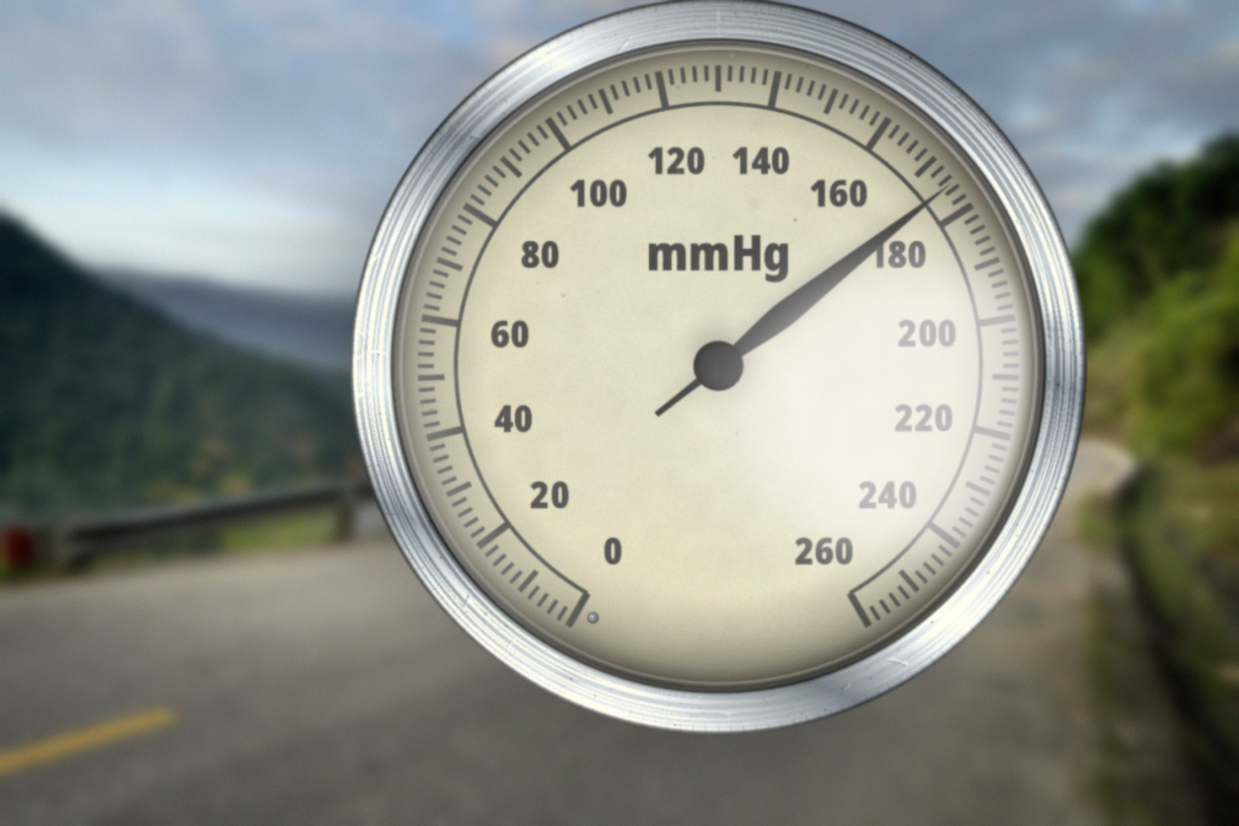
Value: 175 mmHg
